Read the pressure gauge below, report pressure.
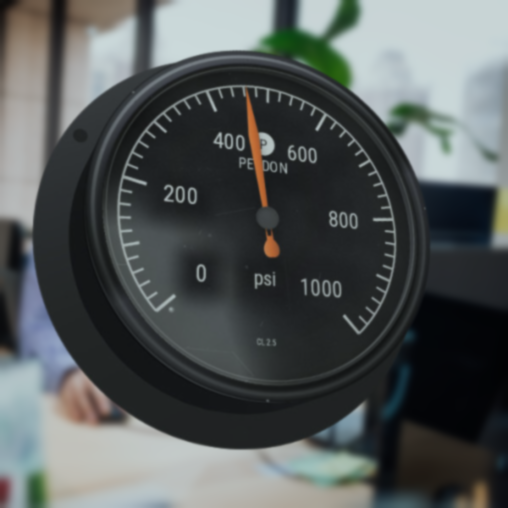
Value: 460 psi
